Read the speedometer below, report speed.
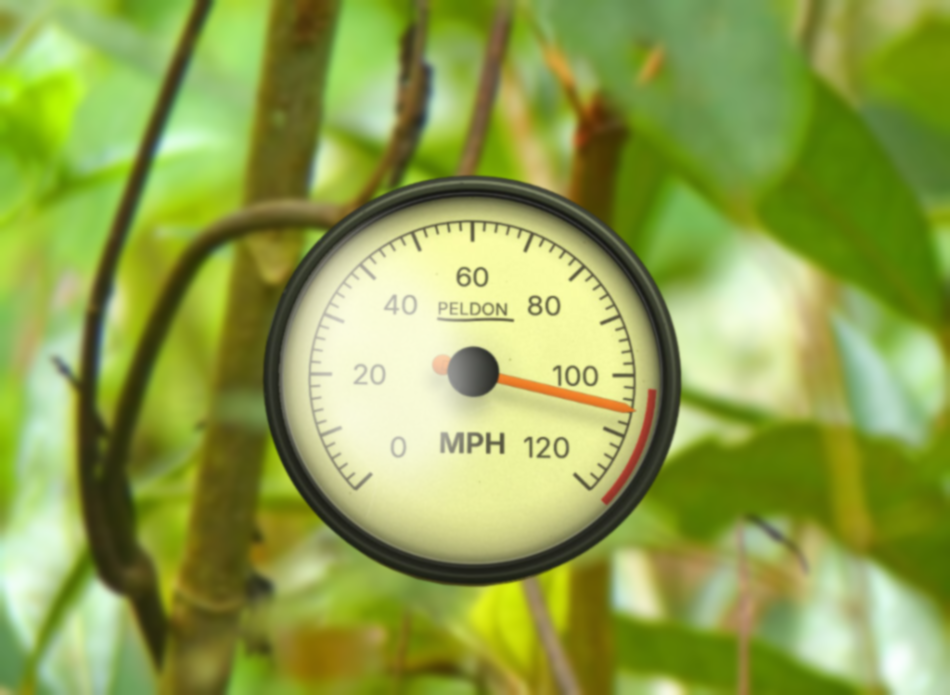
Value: 106 mph
